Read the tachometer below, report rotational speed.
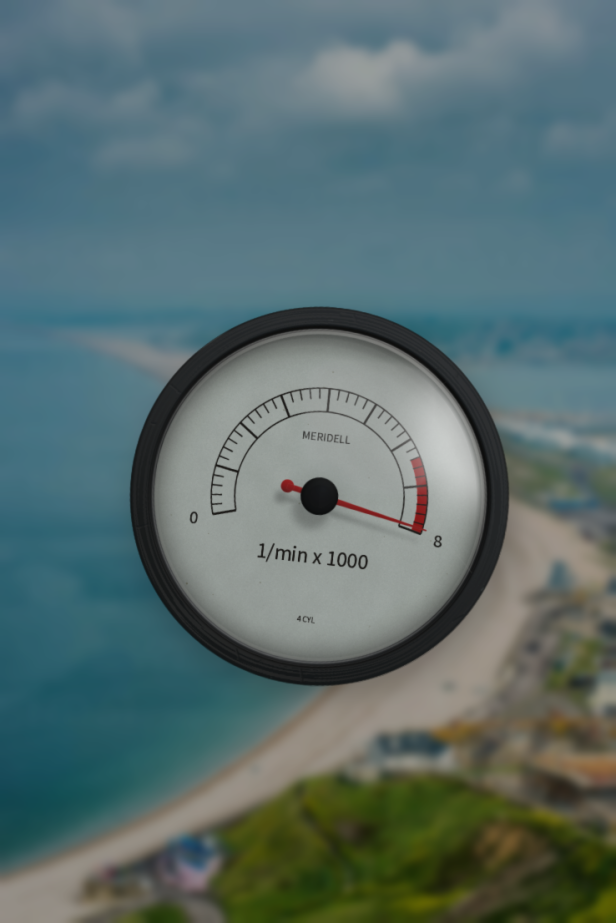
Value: 7900 rpm
